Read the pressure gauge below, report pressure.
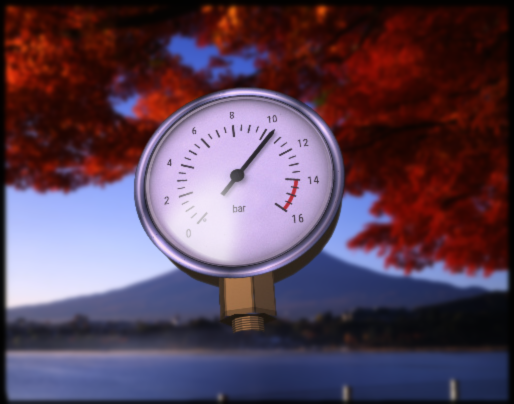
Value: 10.5 bar
